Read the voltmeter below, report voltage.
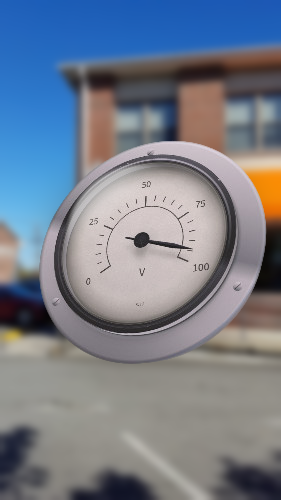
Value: 95 V
